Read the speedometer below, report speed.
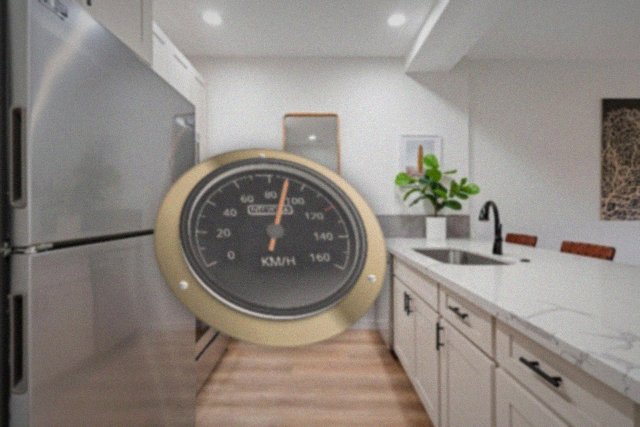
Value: 90 km/h
